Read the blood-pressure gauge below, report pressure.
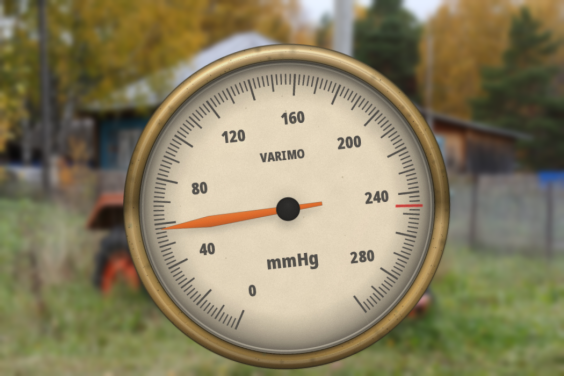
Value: 58 mmHg
